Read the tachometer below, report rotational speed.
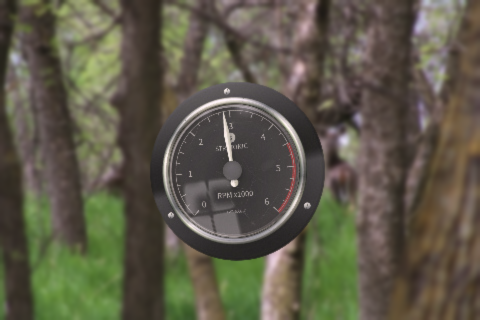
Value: 2875 rpm
